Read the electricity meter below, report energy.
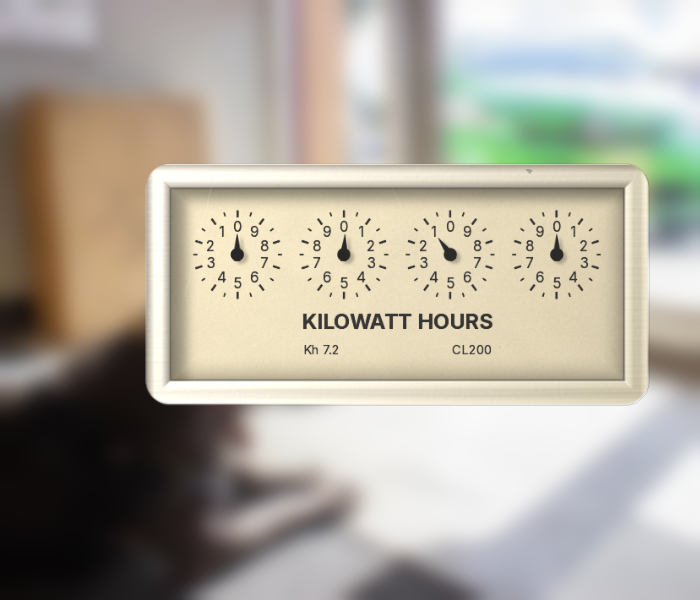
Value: 10 kWh
